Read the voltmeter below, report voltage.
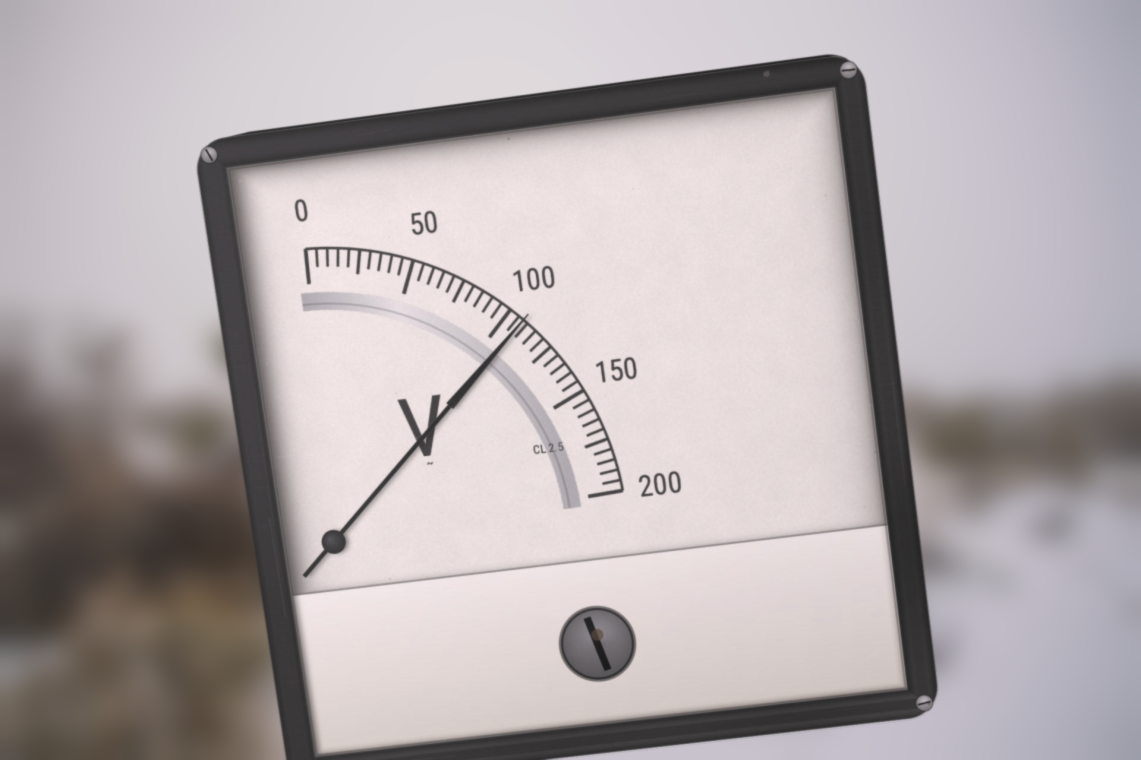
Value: 107.5 V
